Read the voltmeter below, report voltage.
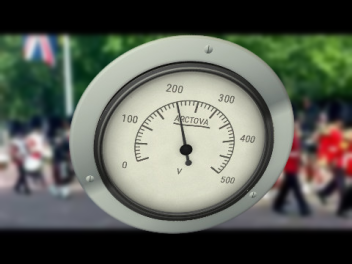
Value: 200 V
